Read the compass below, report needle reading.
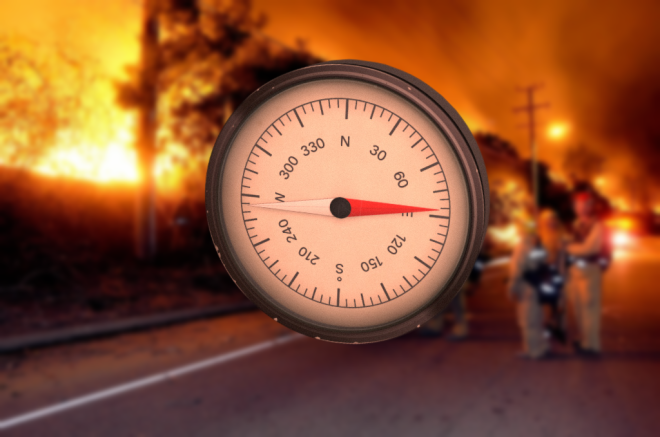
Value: 85 °
